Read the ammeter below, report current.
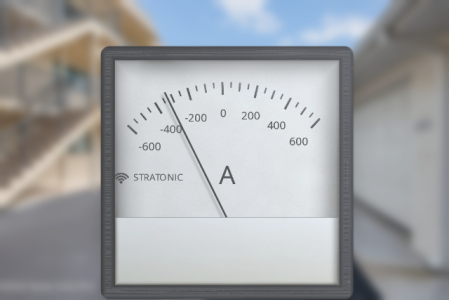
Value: -325 A
